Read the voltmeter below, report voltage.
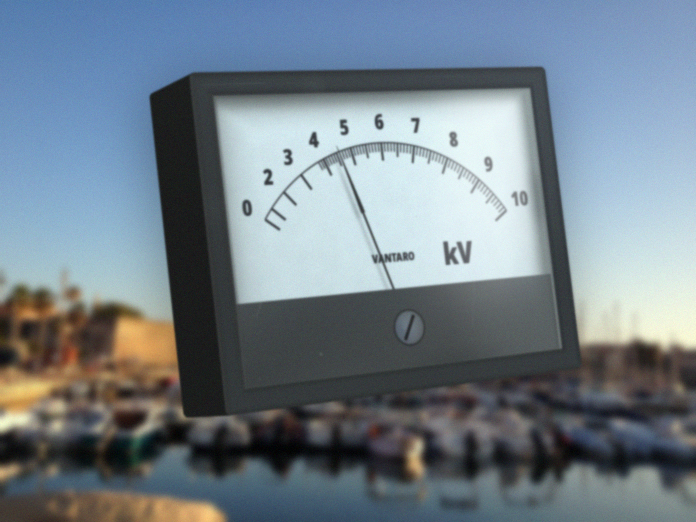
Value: 4.5 kV
